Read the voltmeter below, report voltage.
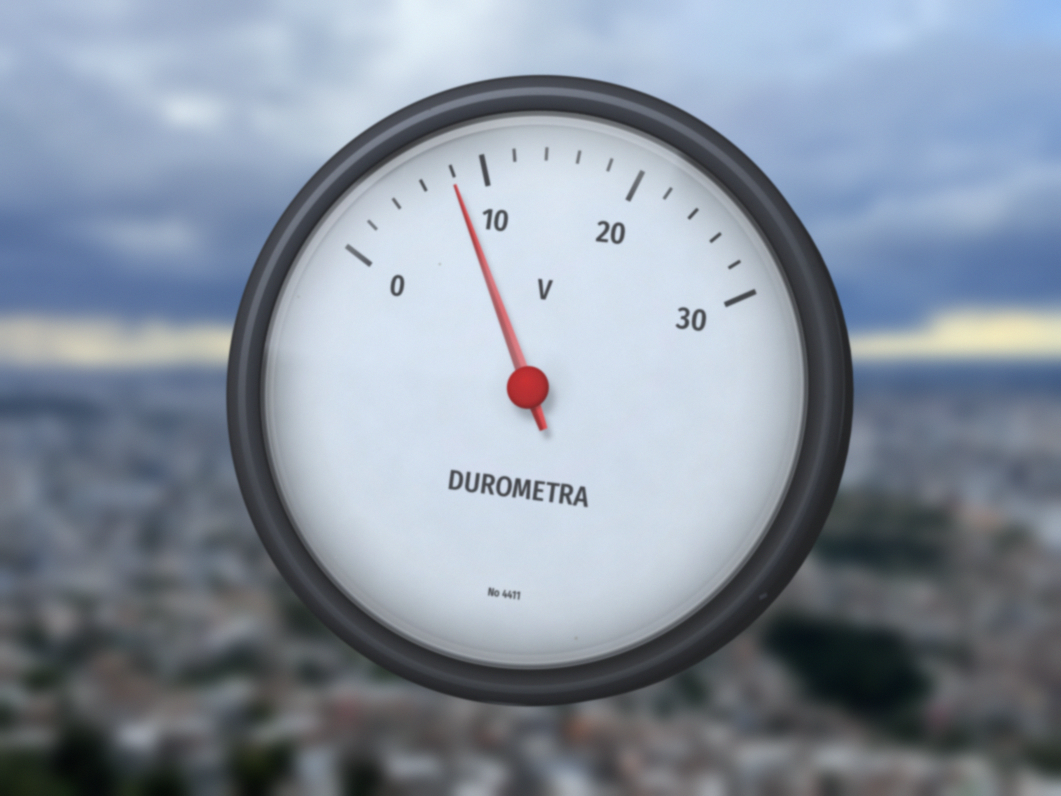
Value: 8 V
